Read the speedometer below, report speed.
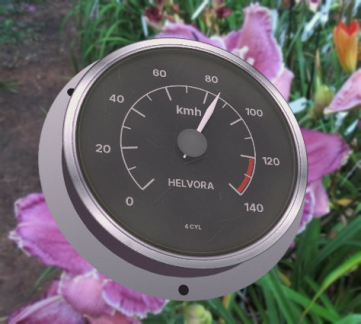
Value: 85 km/h
